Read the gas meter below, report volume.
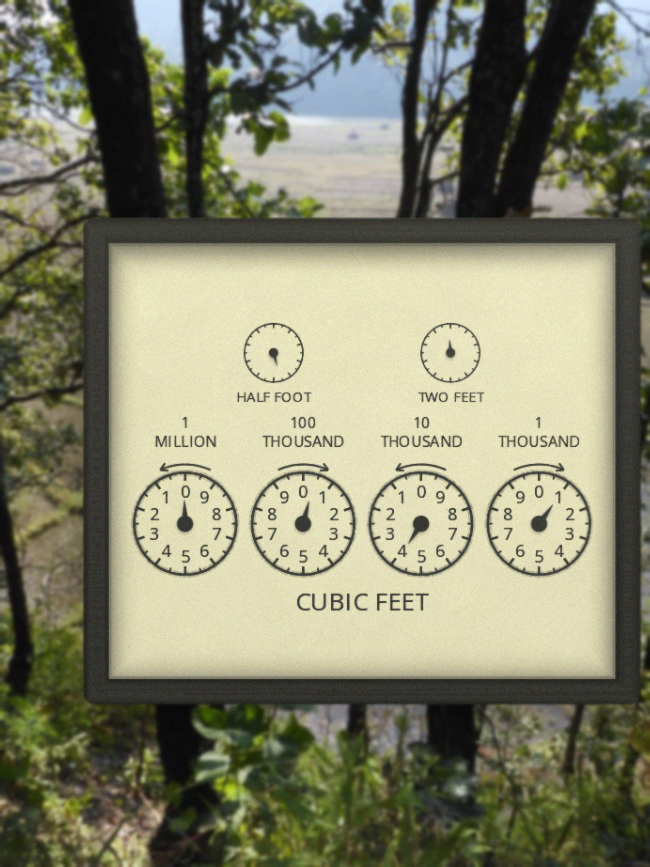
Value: 4100 ft³
